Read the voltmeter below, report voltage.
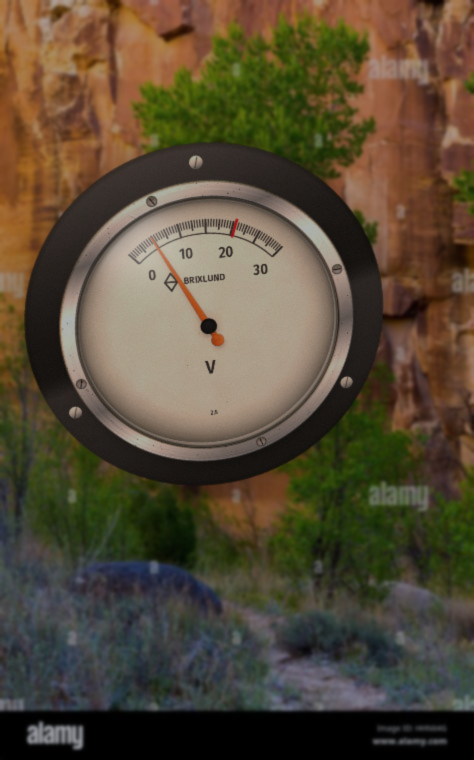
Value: 5 V
